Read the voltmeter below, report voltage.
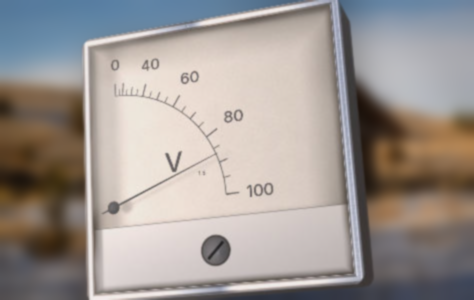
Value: 87.5 V
